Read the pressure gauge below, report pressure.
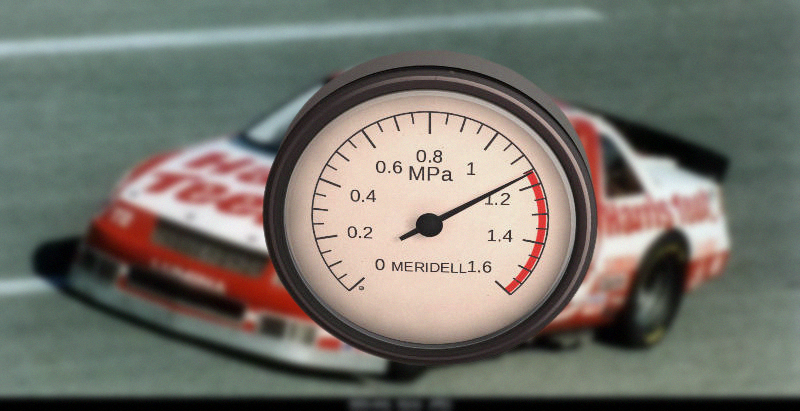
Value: 1.15 MPa
